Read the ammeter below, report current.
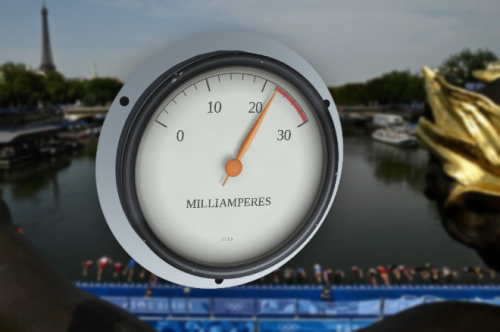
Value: 22 mA
